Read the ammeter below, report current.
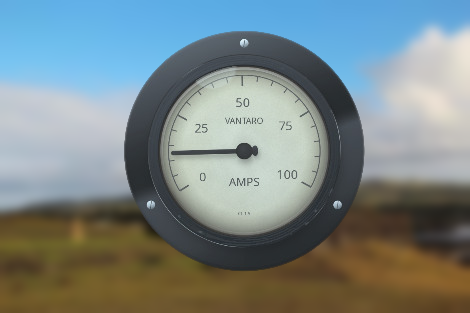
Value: 12.5 A
